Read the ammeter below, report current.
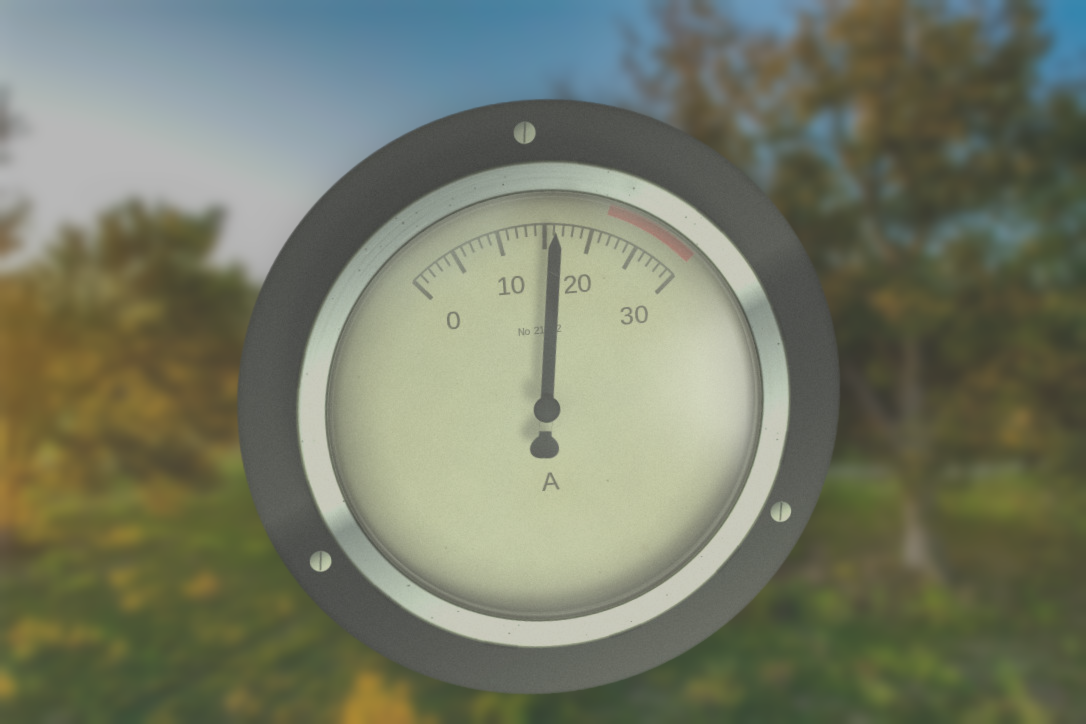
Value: 16 A
